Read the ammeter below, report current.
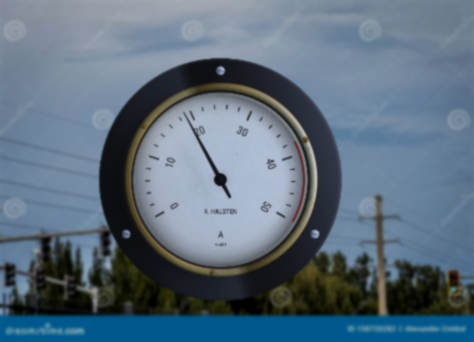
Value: 19 A
